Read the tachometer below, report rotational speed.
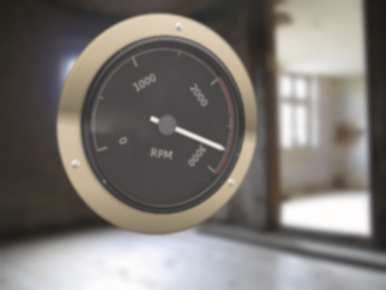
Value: 2750 rpm
